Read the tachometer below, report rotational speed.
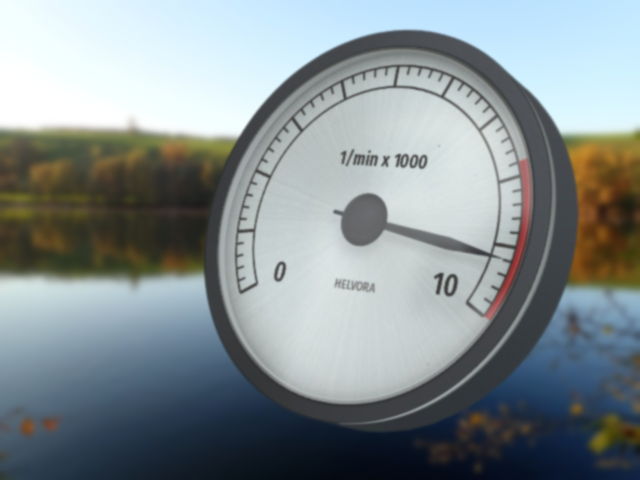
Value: 9200 rpm
